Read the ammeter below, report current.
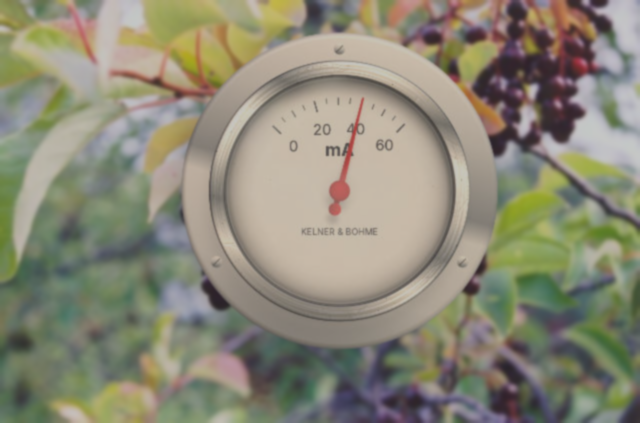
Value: 40 mA
